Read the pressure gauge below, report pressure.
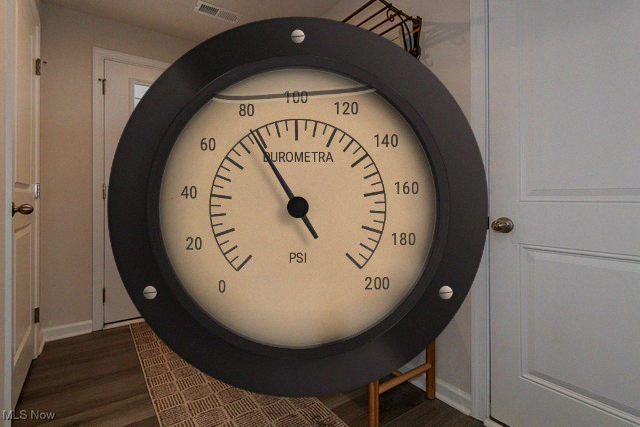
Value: 77.5 psi
